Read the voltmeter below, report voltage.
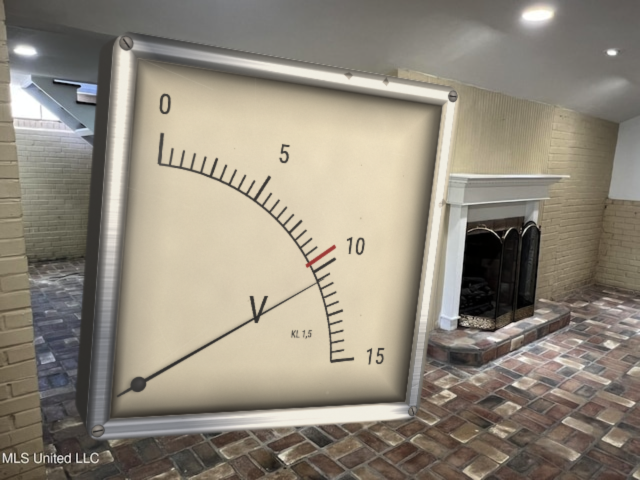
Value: 10.5 V
